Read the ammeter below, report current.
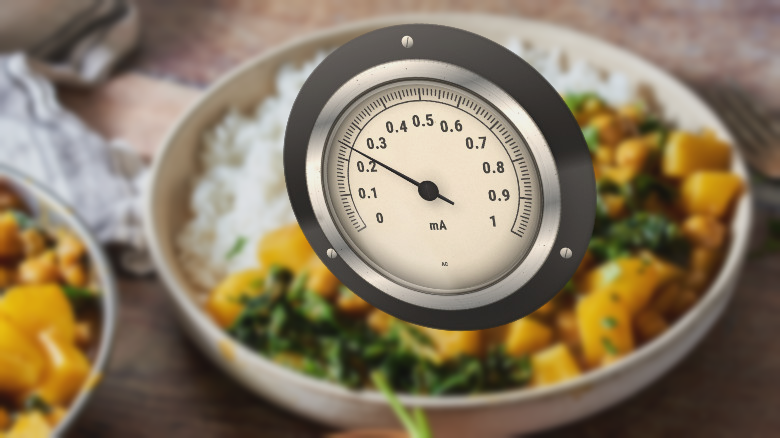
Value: 0.25 mA
